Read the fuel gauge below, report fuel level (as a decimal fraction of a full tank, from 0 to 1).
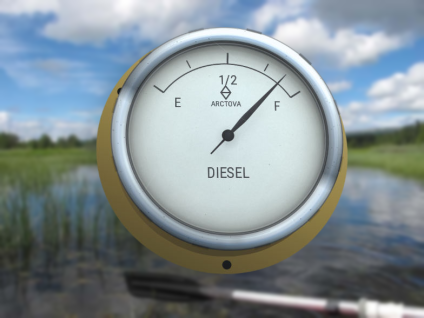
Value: 0.875
